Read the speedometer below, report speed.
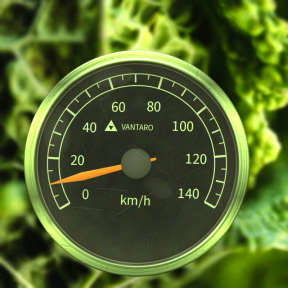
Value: 10 km/h
